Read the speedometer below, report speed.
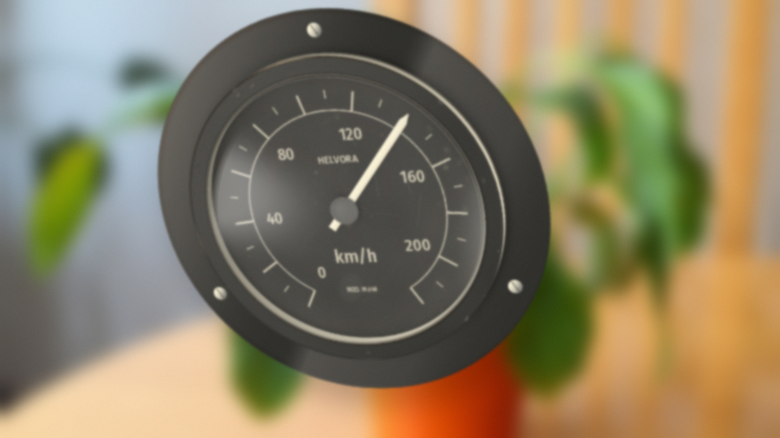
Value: 140 km/h
